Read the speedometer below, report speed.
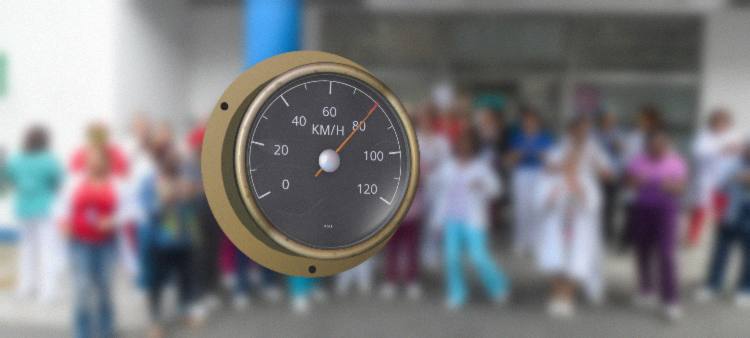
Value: 80 km/h
